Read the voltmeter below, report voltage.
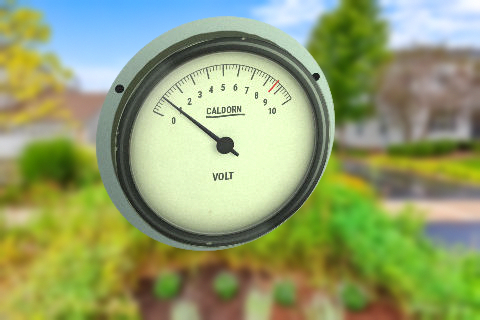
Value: 1 V
